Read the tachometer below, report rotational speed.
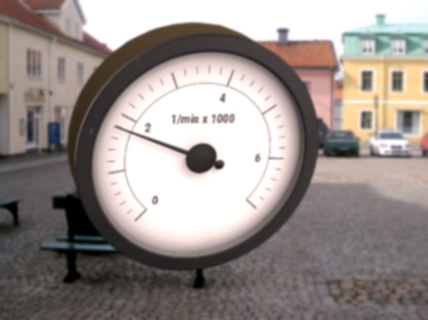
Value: 1800 rpm
